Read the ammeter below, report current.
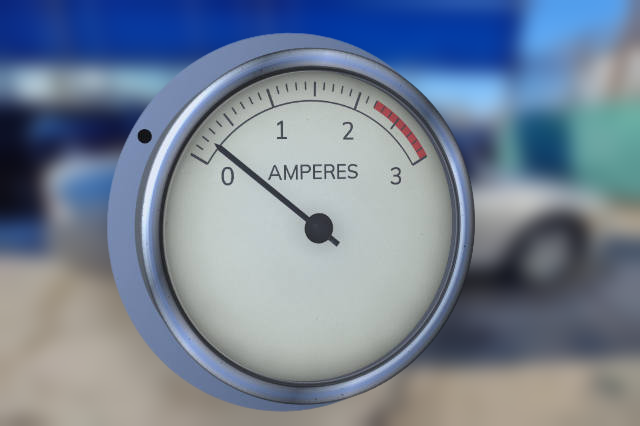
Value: 0.2 A
